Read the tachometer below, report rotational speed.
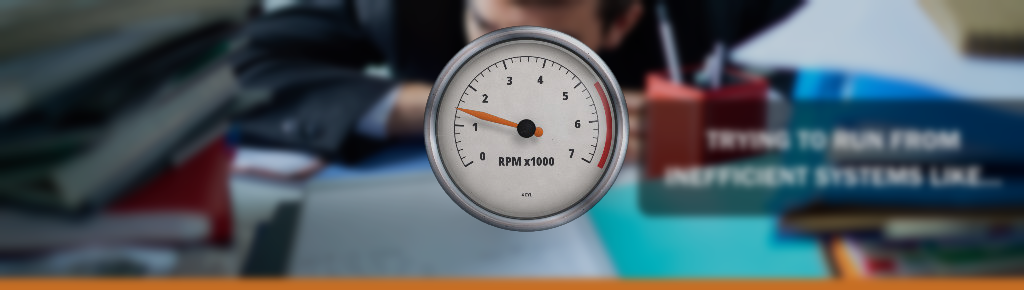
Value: 1400 rpm
